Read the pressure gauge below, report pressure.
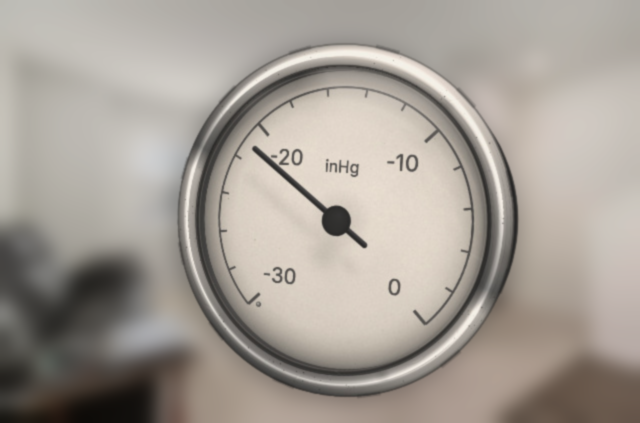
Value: -21 inHg
